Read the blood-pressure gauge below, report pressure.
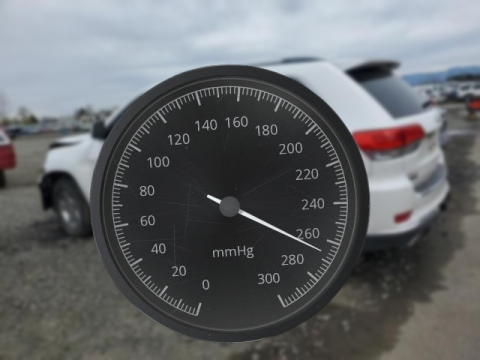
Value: 266 mmHg
